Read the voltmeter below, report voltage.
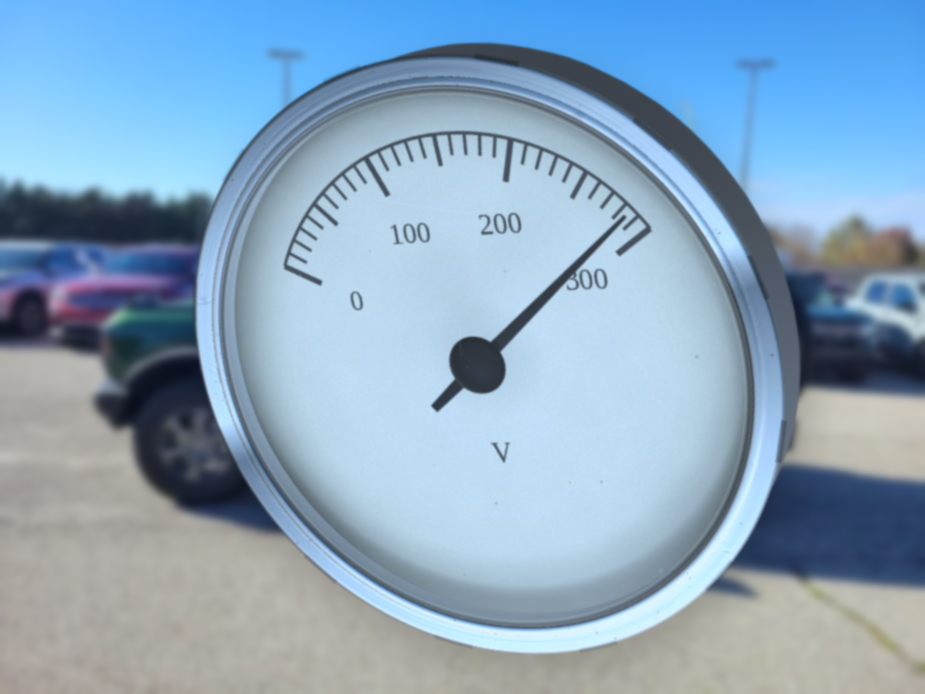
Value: 285 V
